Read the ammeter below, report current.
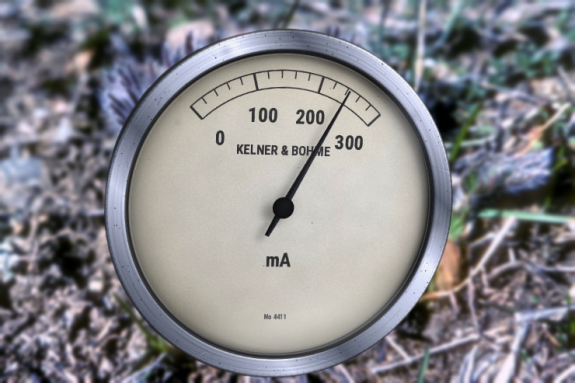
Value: 240 mA
